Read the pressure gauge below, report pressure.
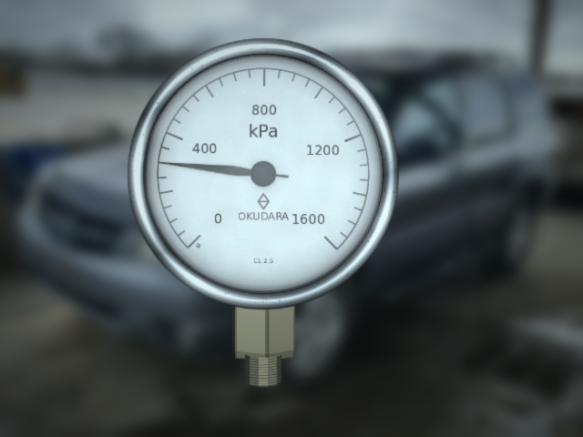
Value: 300 kPa
